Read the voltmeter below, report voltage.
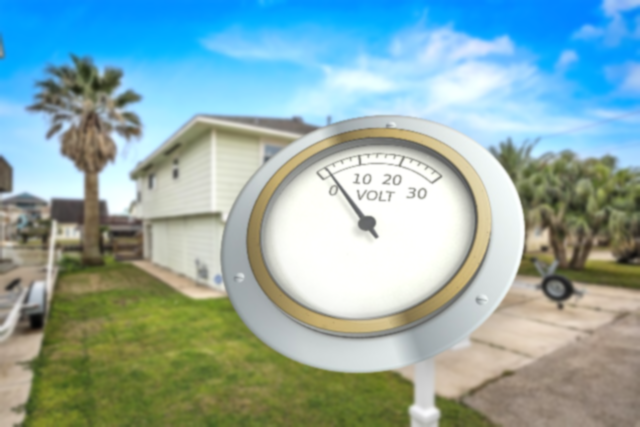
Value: 2 V
